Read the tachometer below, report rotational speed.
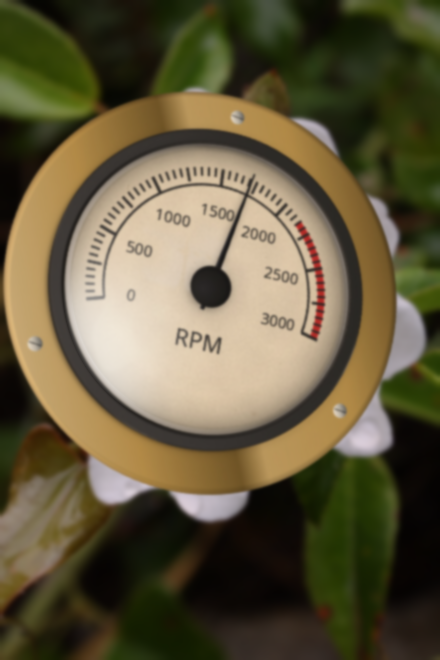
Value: 1700 rpm
